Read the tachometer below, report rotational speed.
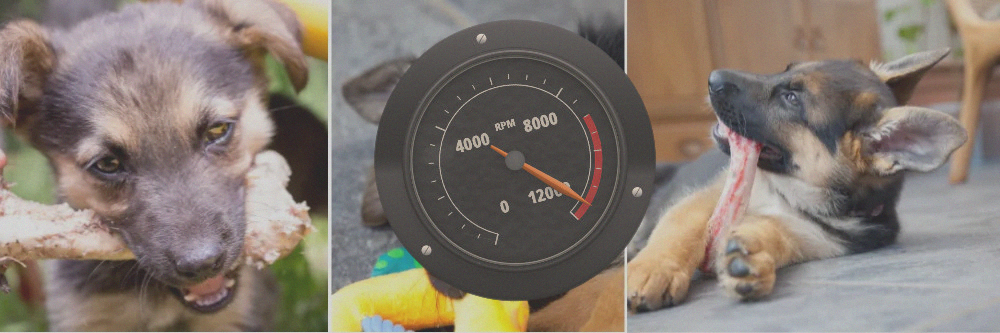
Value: 11500 rpm
